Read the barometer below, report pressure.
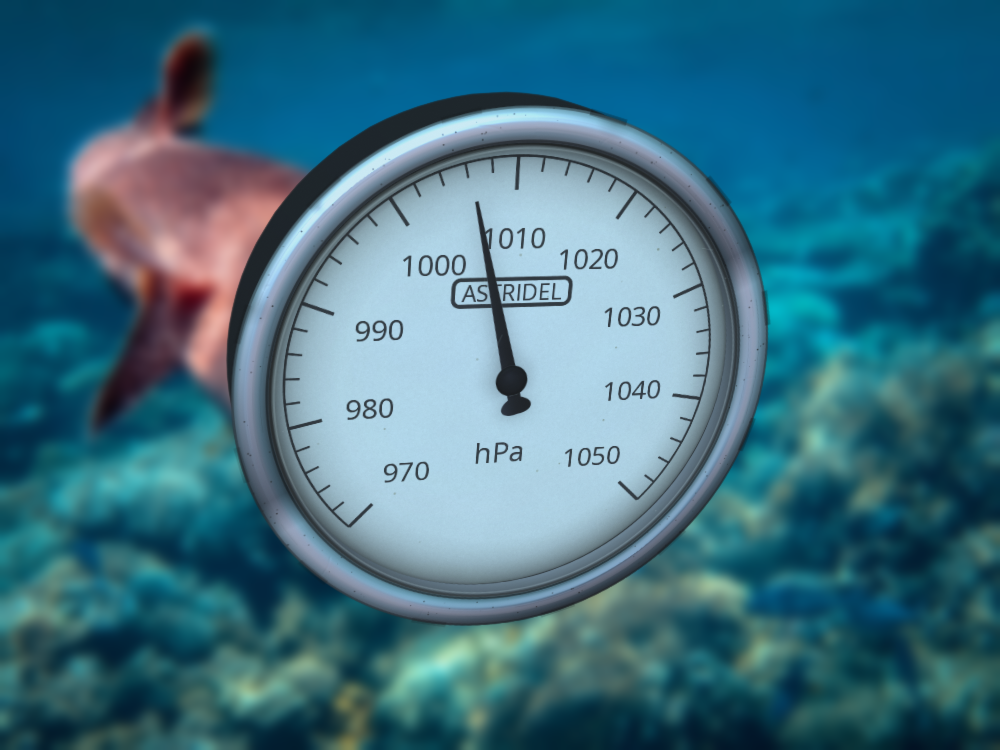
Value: 1006 hPa
